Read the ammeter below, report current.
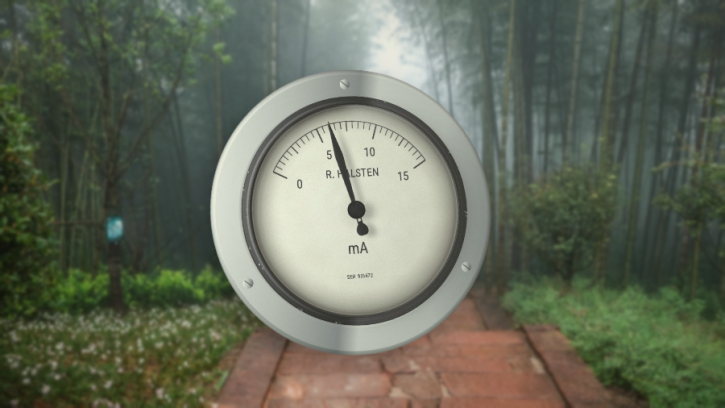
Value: 6 mA
